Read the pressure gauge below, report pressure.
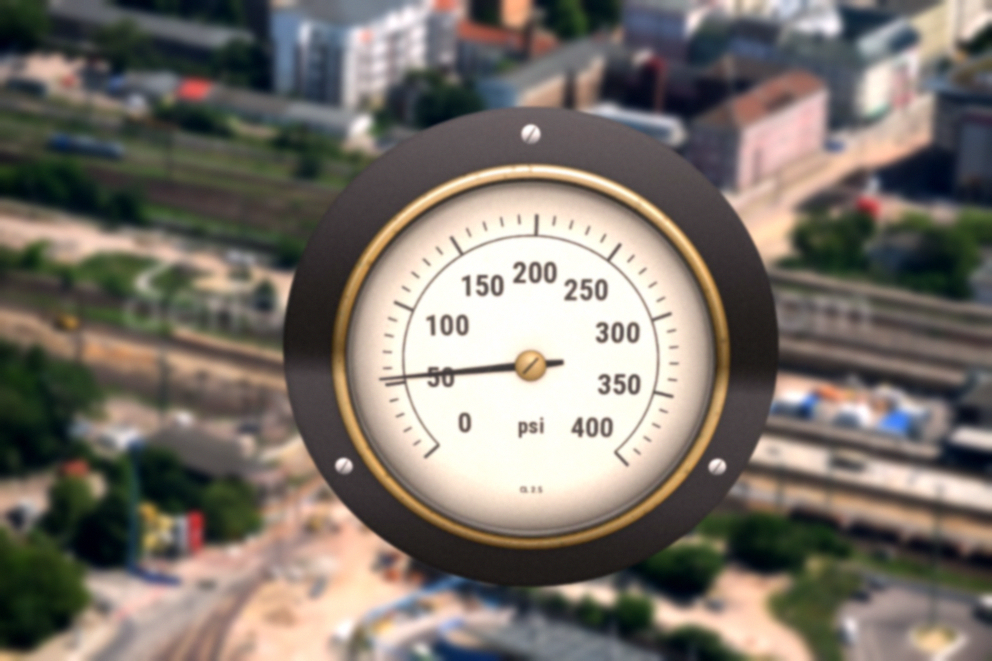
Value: 55 psi
